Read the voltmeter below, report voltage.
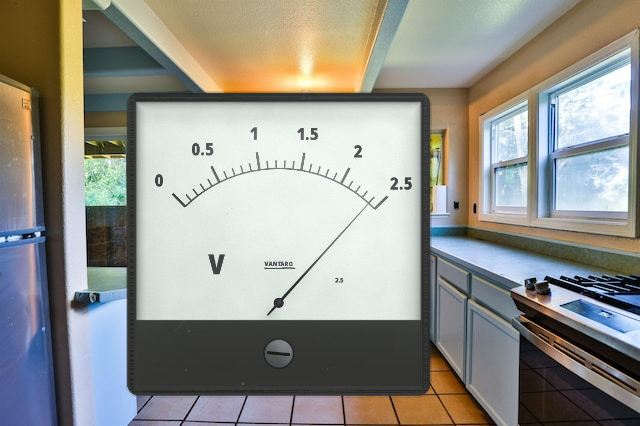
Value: 2.4 V
